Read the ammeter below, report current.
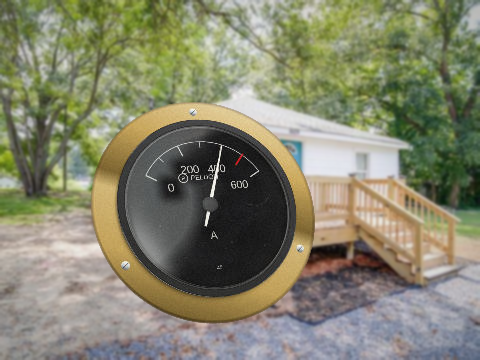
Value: 400 A
